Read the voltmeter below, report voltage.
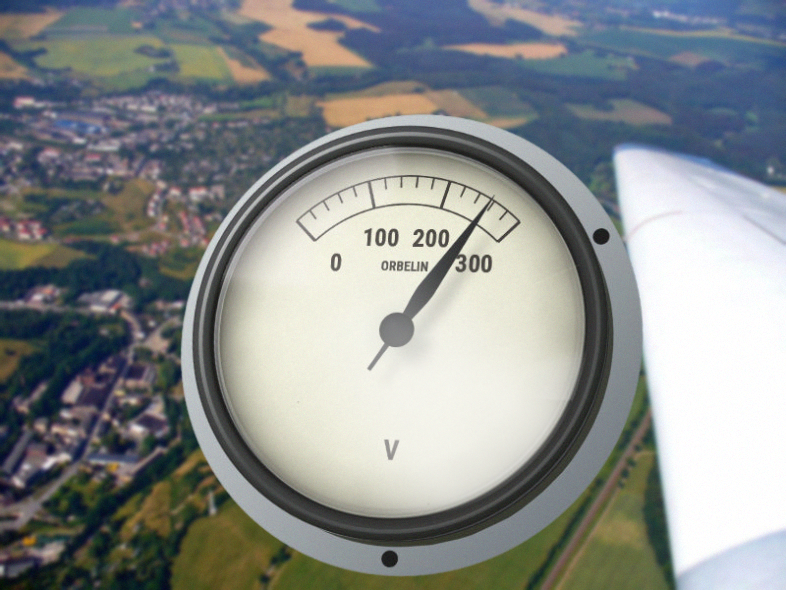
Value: 260 V
